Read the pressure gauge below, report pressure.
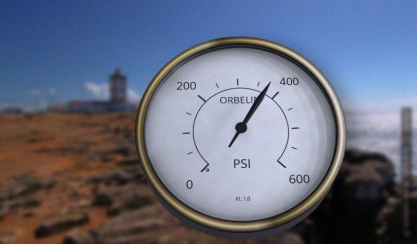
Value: 375 psi
